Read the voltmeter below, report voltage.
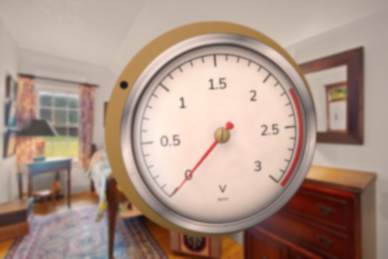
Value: 0 V
